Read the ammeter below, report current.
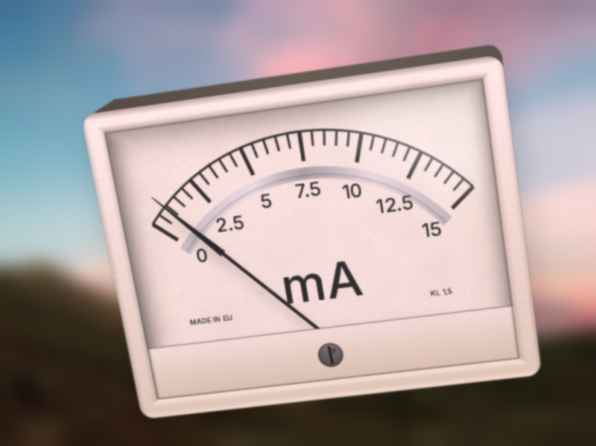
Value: 1 mA
